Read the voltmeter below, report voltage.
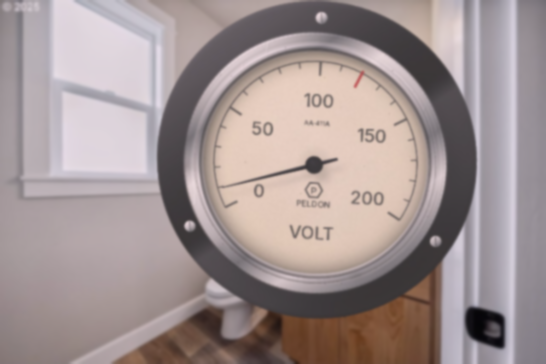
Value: 10 V
